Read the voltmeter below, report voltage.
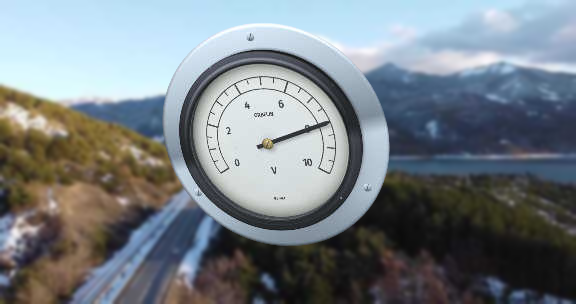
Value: 8 V
